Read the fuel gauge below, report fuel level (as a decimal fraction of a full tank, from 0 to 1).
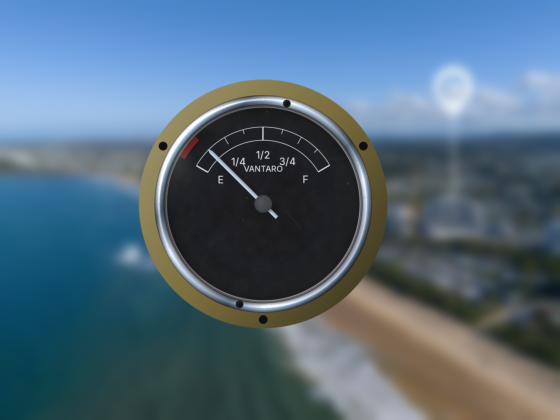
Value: 0.125
